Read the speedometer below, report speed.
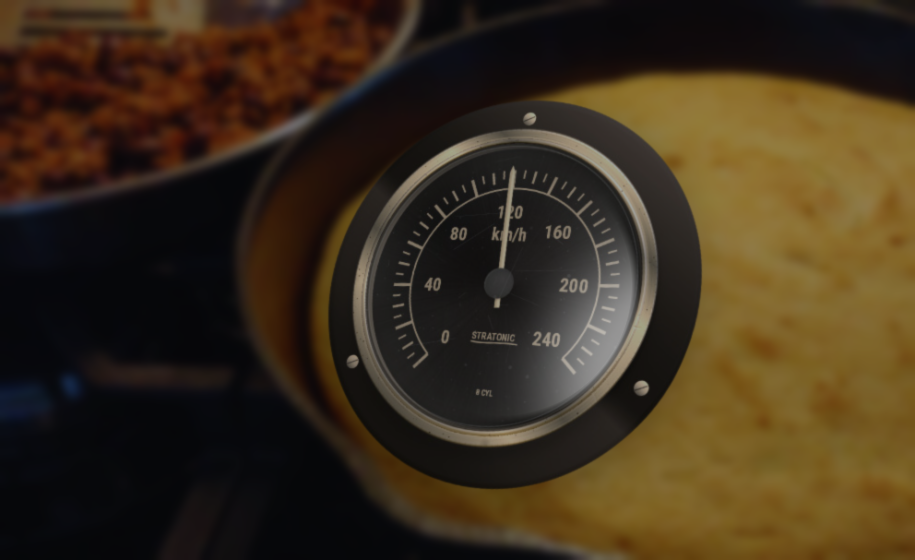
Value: 120 km/h
